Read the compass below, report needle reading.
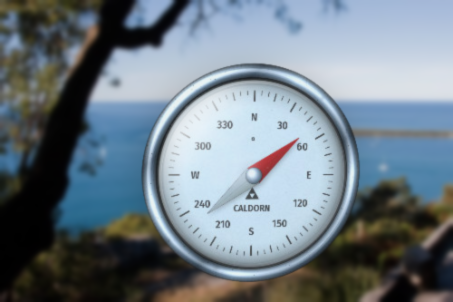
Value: 50 °
